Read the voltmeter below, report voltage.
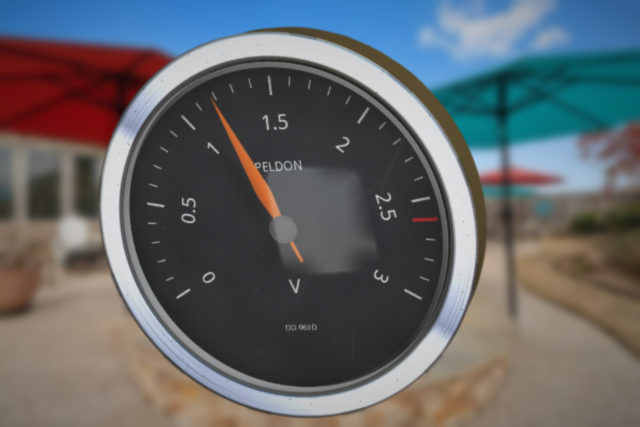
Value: 1.2 V
